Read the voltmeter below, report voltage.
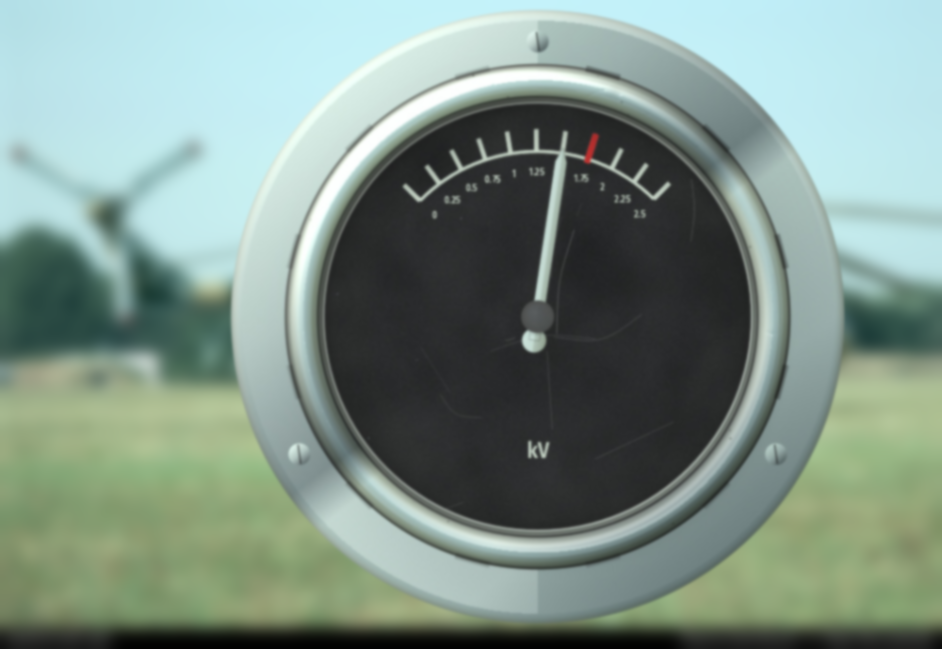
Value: 1.5 kV
